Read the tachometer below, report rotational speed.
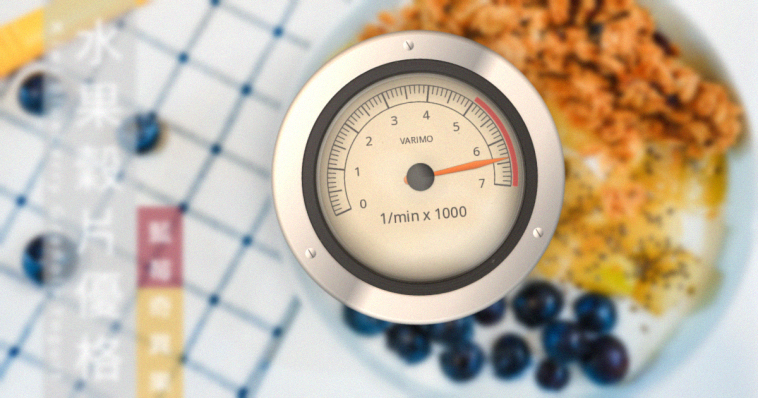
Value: 6400 rpm
